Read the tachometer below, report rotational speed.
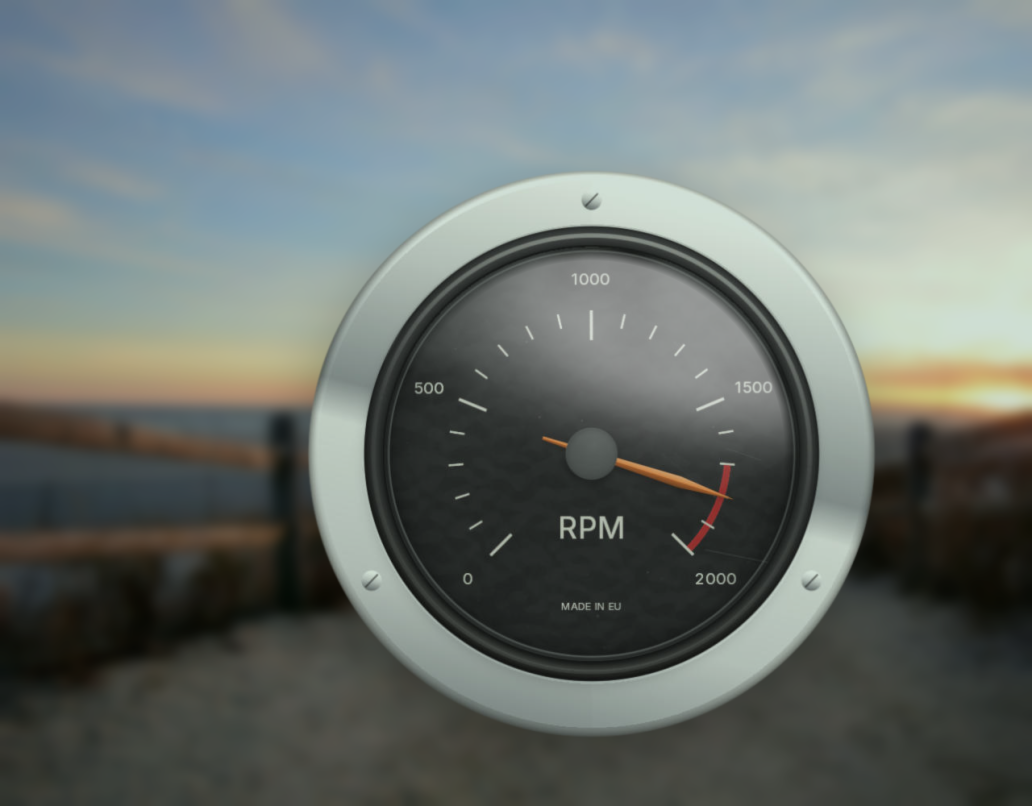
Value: 1800 rpm
